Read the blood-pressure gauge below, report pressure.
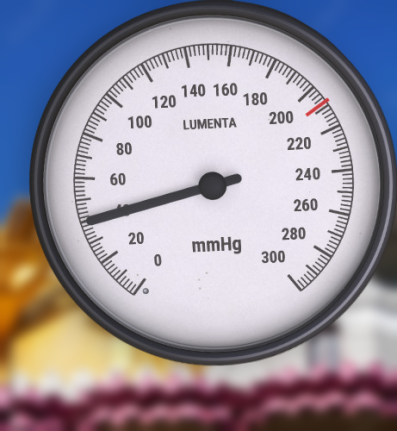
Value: 40 mmHg
